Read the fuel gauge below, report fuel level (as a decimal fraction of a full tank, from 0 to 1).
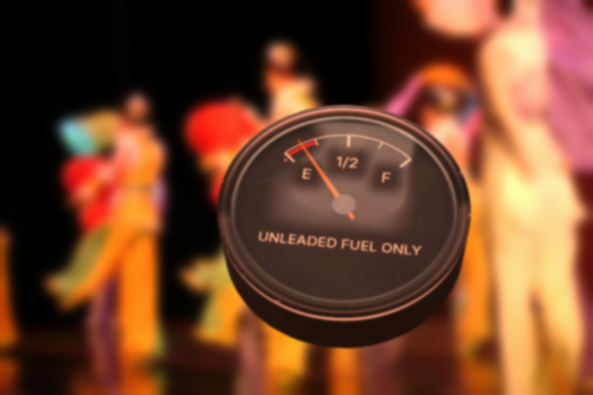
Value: 0.125
